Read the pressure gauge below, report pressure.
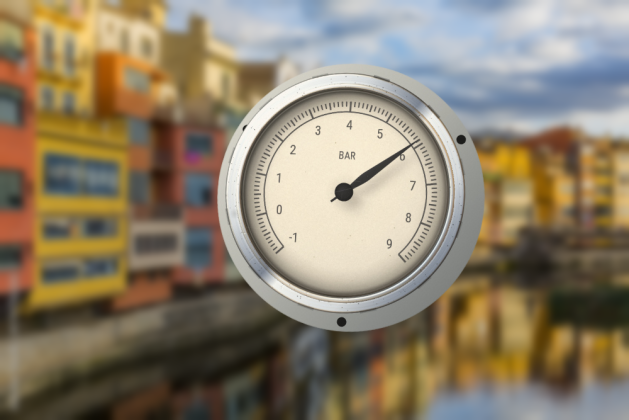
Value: 5.9 bar
